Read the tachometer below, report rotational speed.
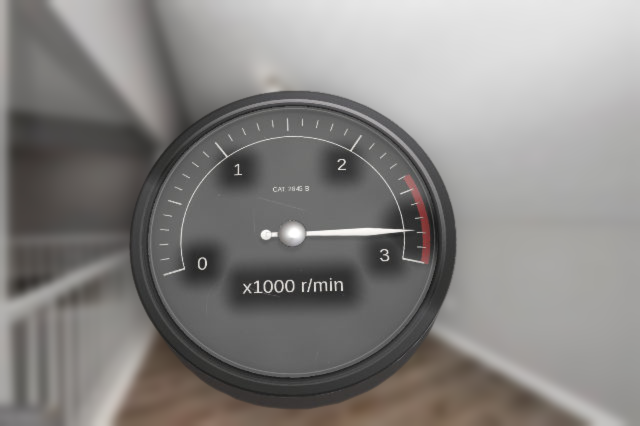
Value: 2800 rpm
